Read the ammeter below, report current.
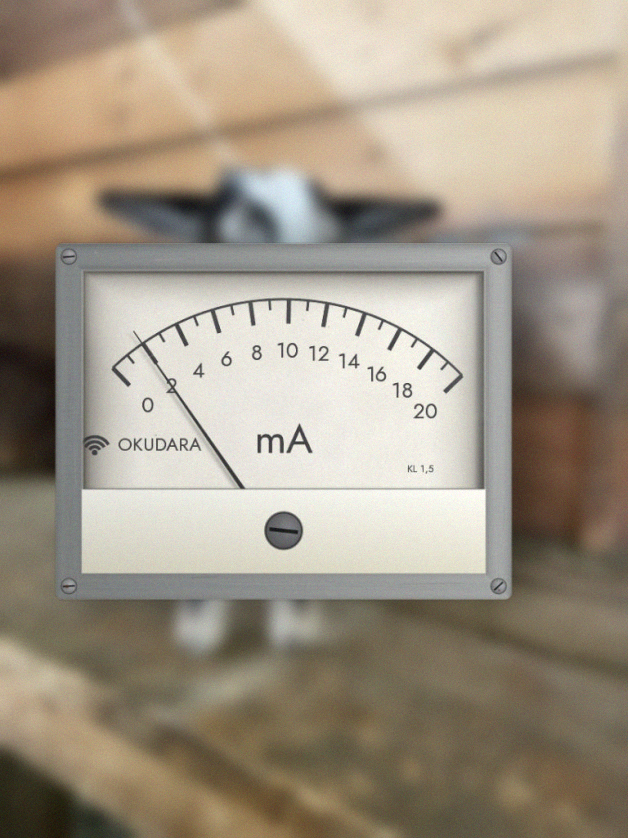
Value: 2 mA
